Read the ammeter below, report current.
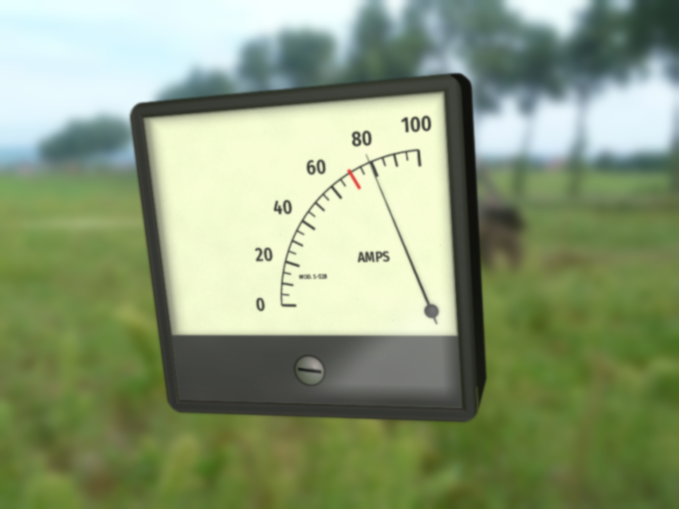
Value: 80 A
